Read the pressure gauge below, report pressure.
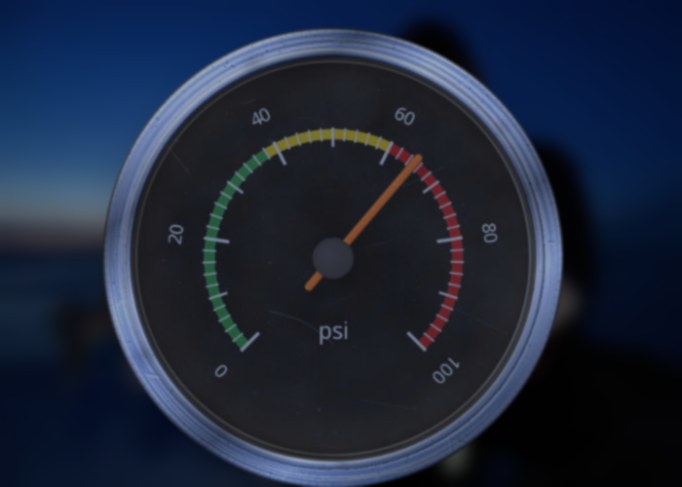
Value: 65 psi
